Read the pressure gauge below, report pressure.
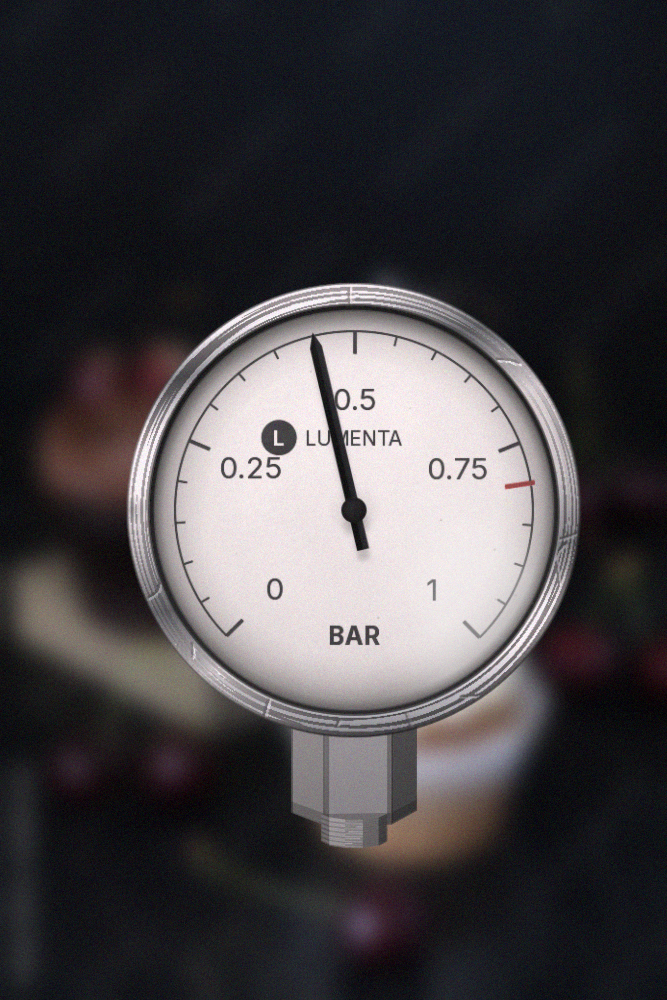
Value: 0.45 bar
